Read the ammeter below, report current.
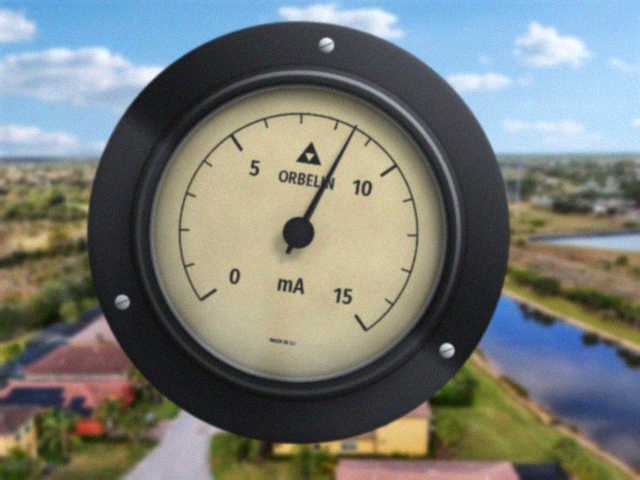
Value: 8.5 mA
